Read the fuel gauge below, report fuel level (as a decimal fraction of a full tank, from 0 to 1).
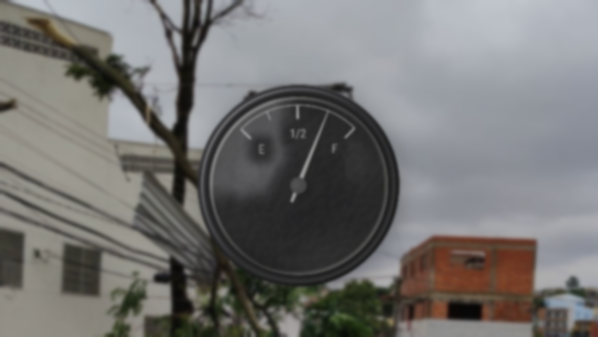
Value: 0.75
